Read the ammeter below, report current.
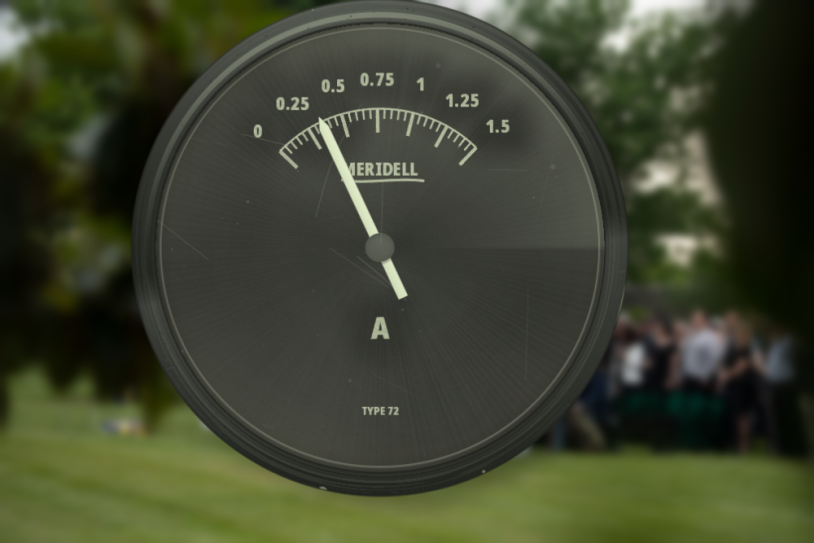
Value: 0.35 A
